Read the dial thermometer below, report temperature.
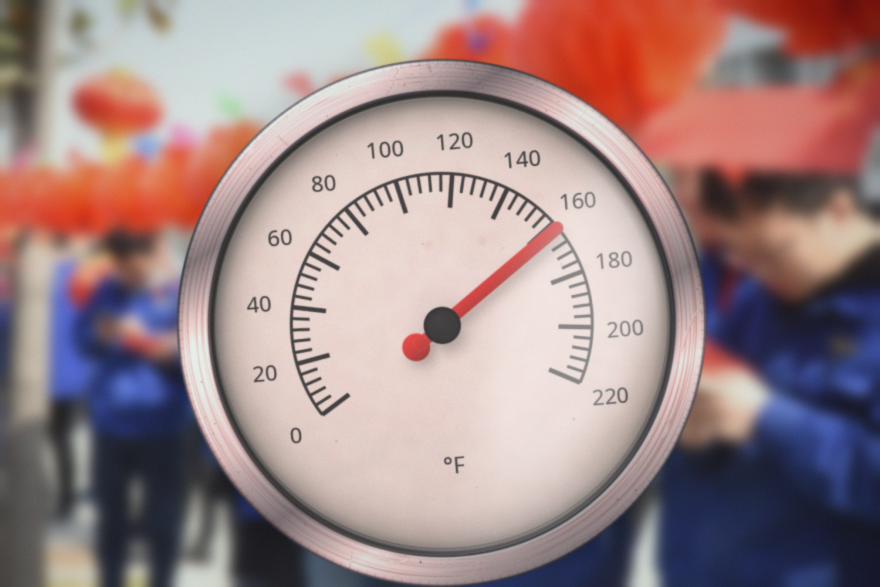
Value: 162 °F
